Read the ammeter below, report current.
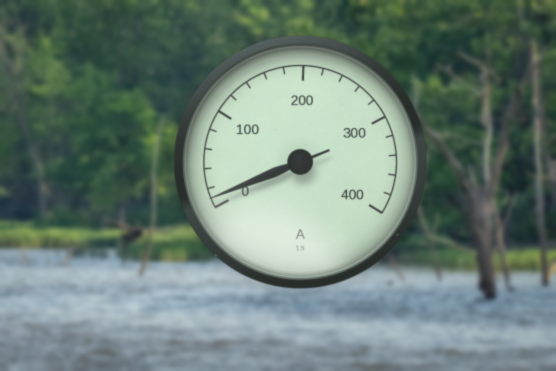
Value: 10 A
